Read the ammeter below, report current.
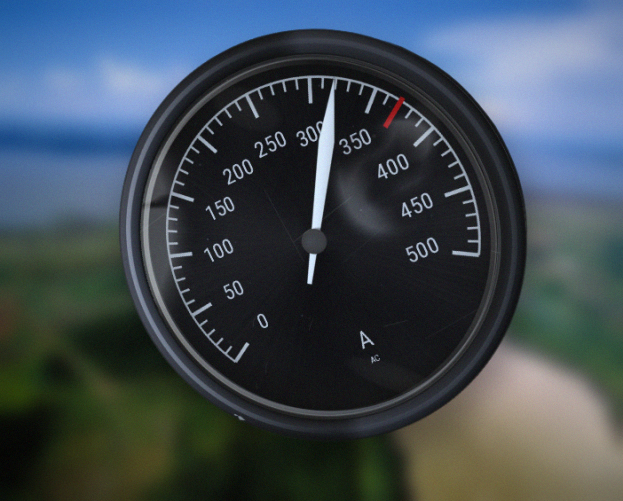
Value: 320 A
